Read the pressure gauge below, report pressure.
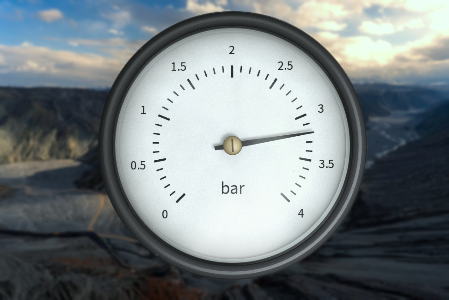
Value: 3.2 bar
